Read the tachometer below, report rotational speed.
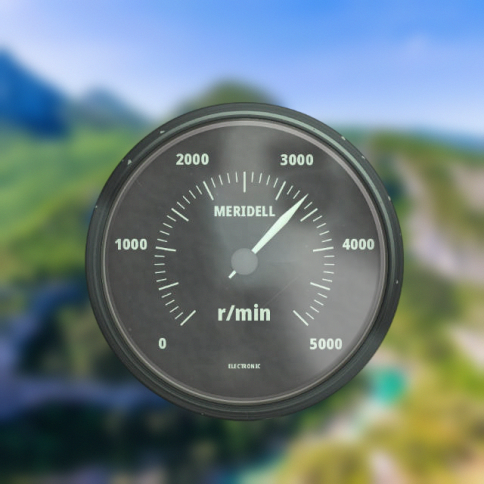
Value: 3300 rpm
